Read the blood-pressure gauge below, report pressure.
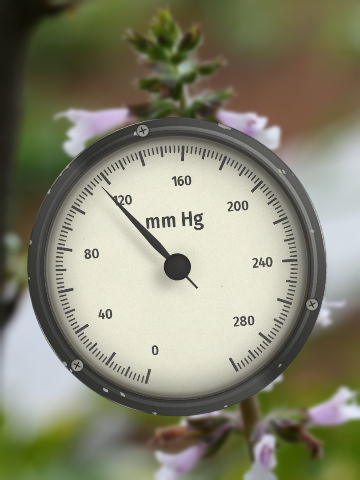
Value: 116 mmHg
